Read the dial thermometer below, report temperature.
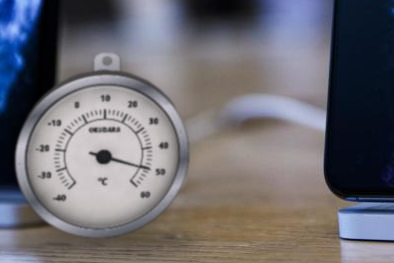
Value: 50 °C
